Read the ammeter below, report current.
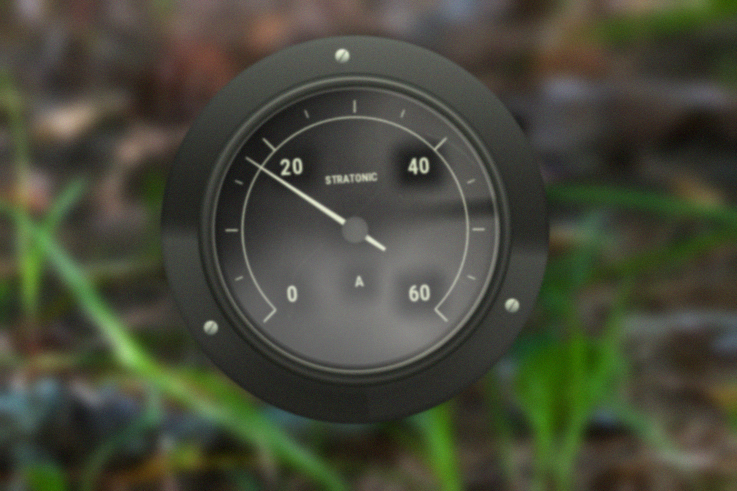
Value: 17.5 A
